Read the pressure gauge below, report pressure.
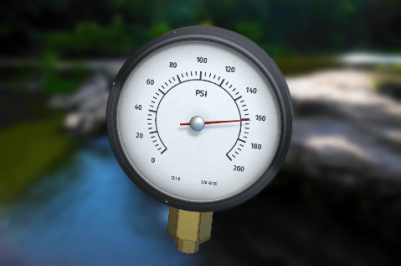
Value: 160 psi
